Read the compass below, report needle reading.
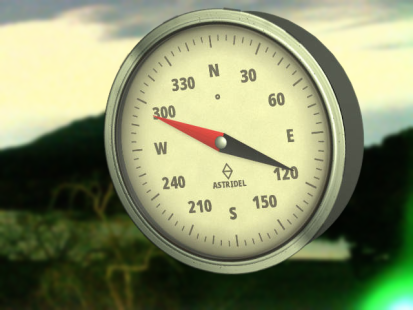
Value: 295 °
